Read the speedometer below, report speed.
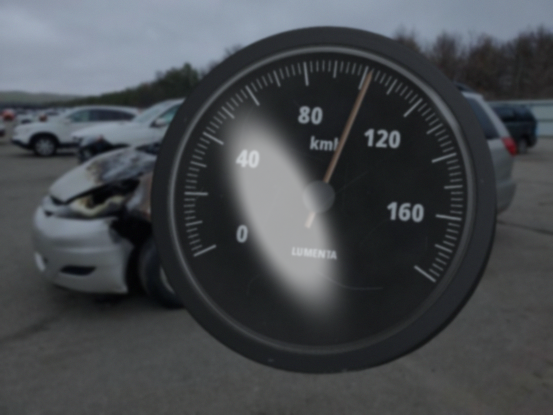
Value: 102 km/h
